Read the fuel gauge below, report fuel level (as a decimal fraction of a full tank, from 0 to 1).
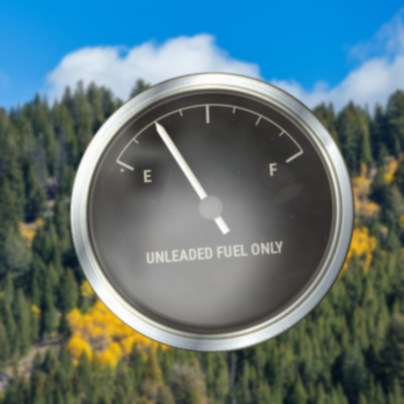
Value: 0.25
